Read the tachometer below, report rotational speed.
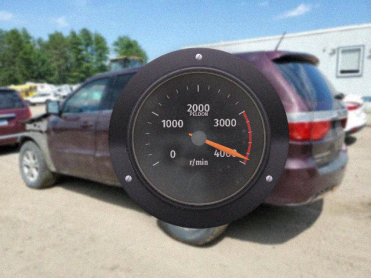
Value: 3900 rpm
